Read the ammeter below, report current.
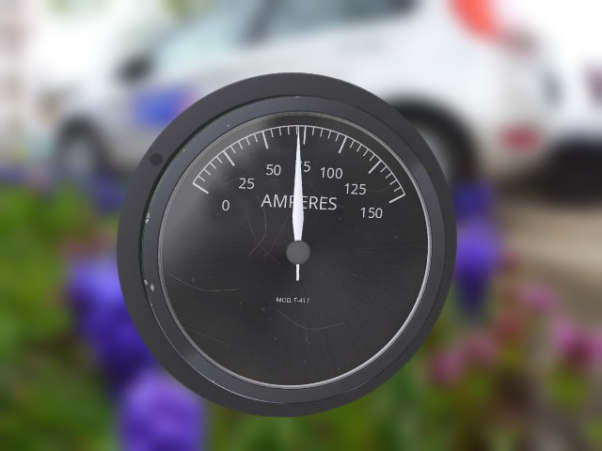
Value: 70 A
